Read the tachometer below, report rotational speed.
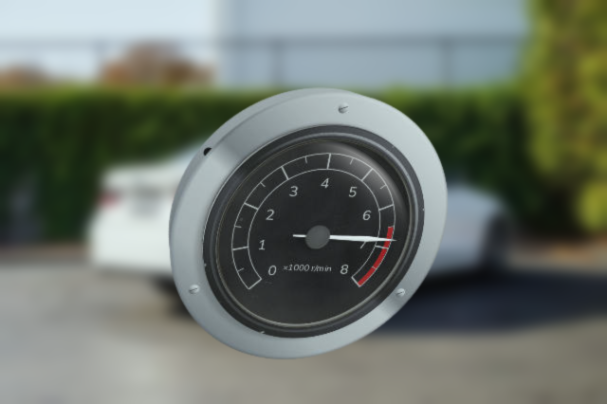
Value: 6750 rpm
